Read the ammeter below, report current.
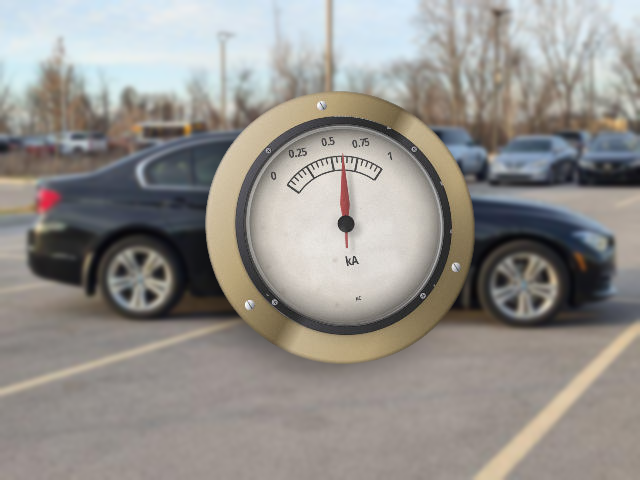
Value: 0.6 kA
